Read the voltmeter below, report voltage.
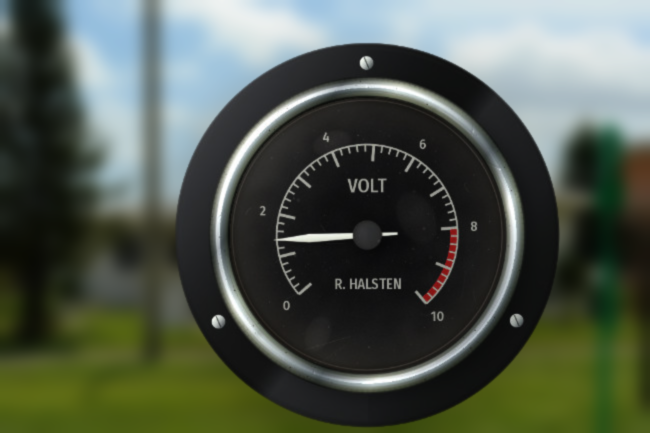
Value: 1.4 V
